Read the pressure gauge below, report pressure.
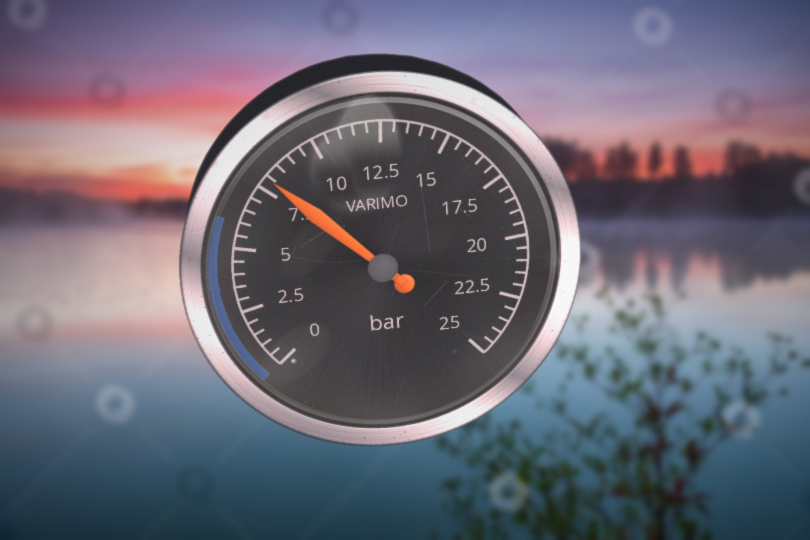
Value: 8 bar
